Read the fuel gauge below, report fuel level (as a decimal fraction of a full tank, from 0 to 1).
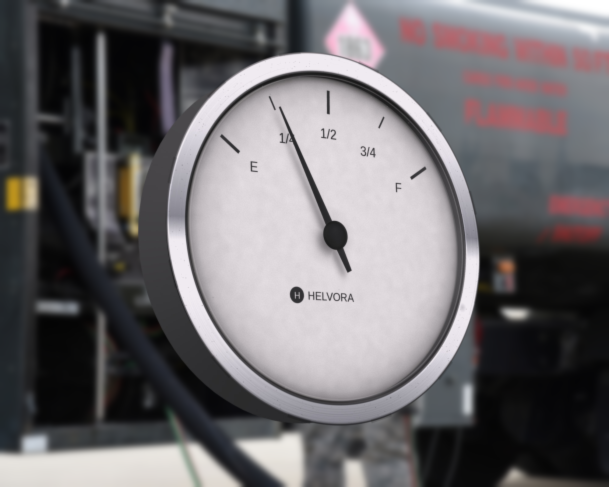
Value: 0.25
